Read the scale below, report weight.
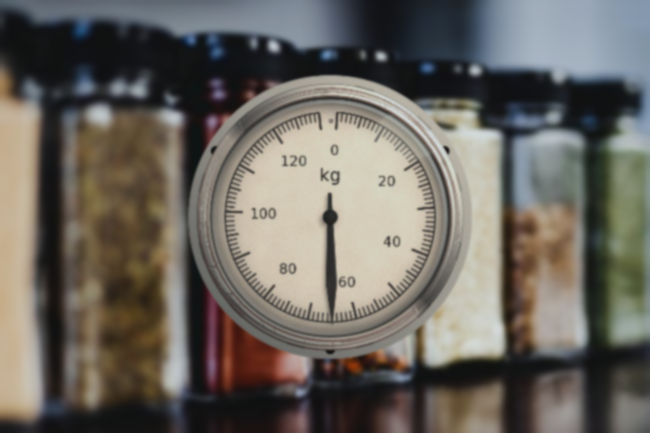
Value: 65 kg
